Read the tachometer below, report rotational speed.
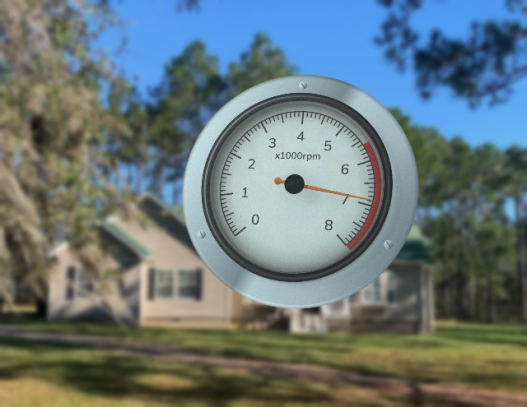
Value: 6900 rpm
